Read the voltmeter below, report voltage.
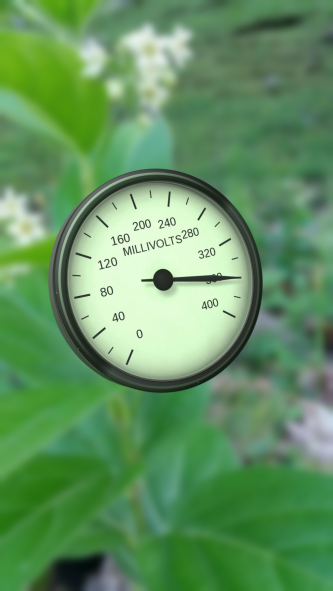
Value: 360 mV
